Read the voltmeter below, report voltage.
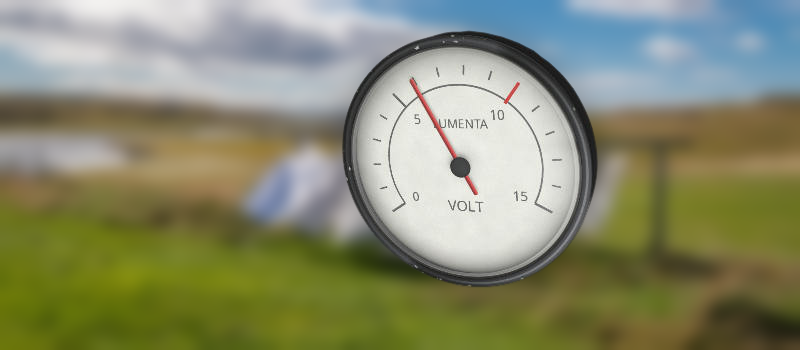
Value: 6 V
